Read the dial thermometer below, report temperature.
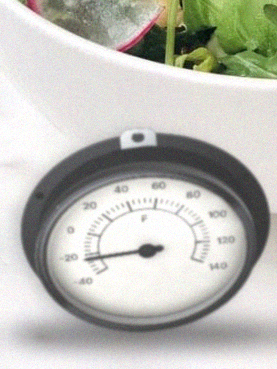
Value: -20 °F
